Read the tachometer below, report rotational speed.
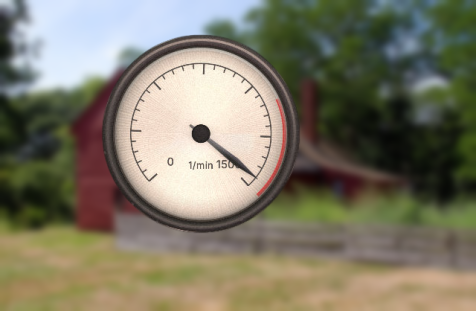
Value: 1450 rpm
